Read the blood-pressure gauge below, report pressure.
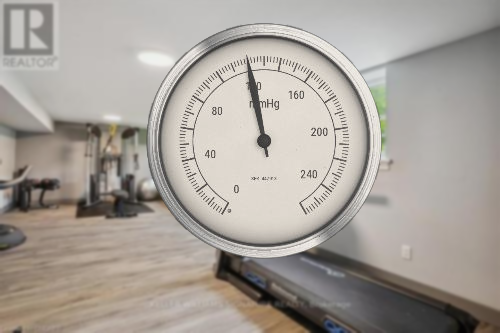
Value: 120 mmHg
